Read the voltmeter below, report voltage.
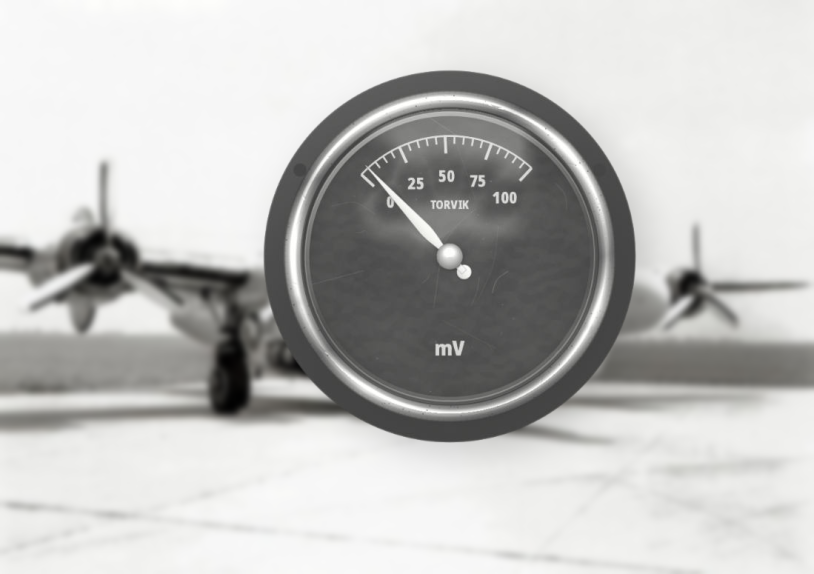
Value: 5 mV
